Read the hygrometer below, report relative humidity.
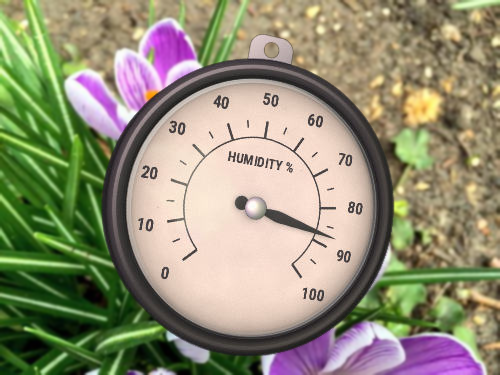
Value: 87.5 %
